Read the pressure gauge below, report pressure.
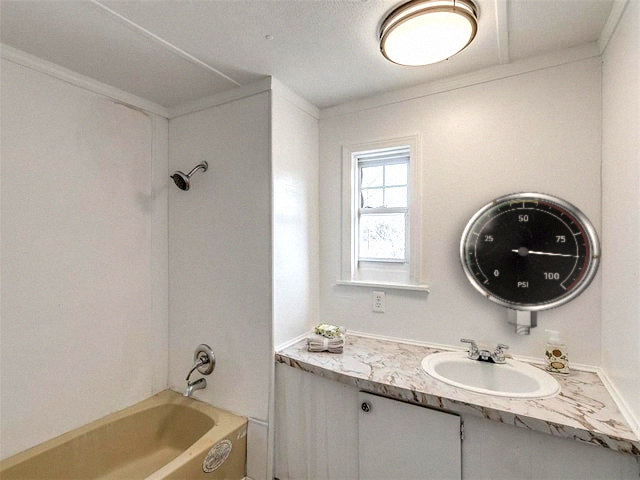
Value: 85 psi
